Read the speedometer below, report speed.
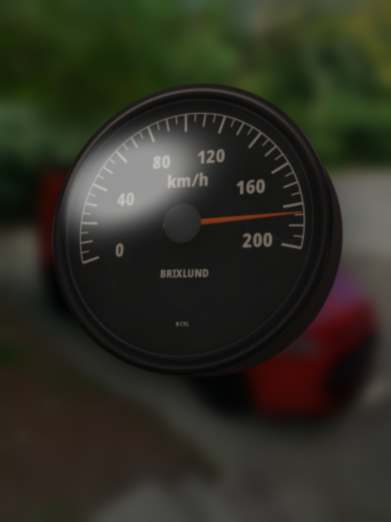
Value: 185 km/h
